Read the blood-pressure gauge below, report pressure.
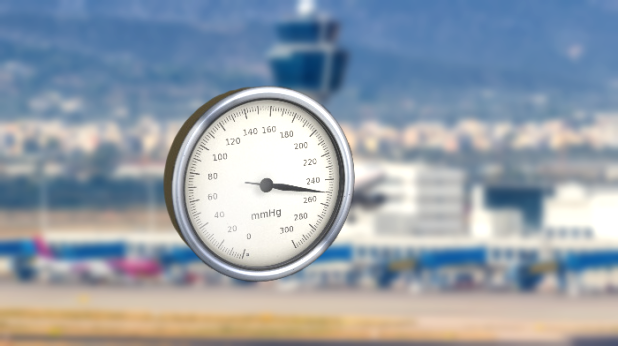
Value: 250 mmHg
